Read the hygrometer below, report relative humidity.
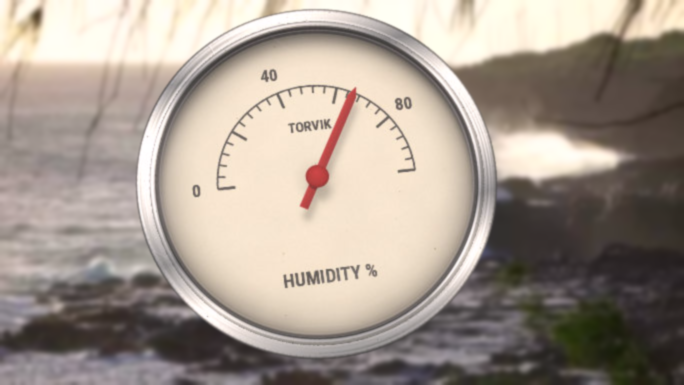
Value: 66 %
